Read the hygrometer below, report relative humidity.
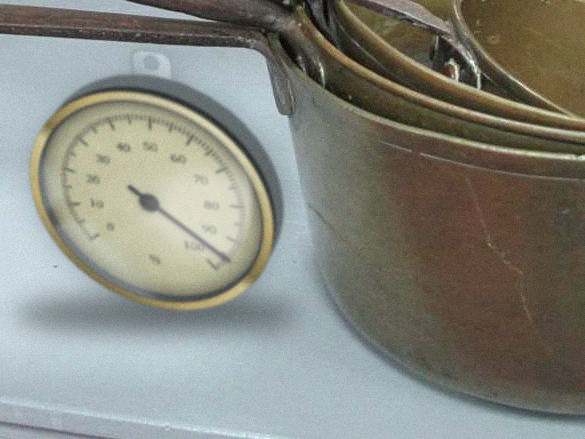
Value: 95 %
